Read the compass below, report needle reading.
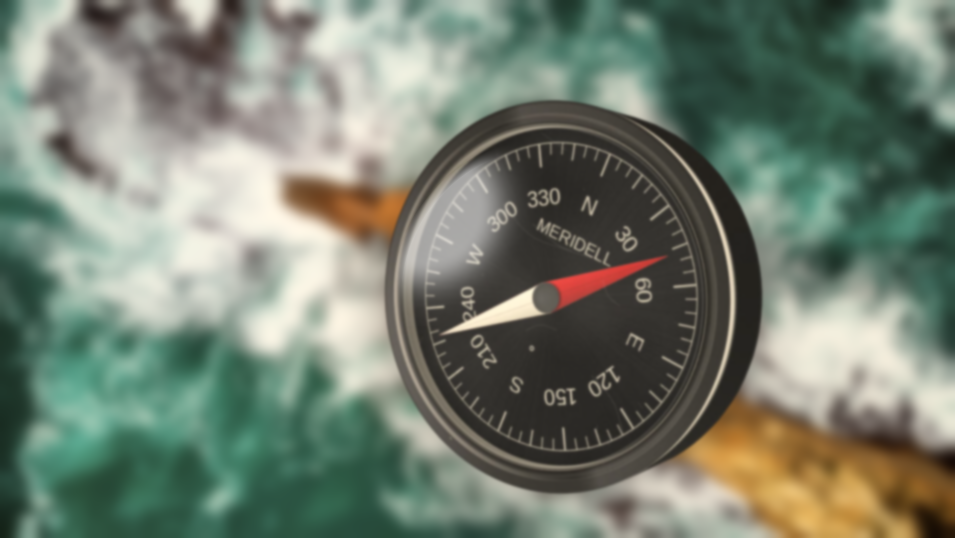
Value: 47.5 °
